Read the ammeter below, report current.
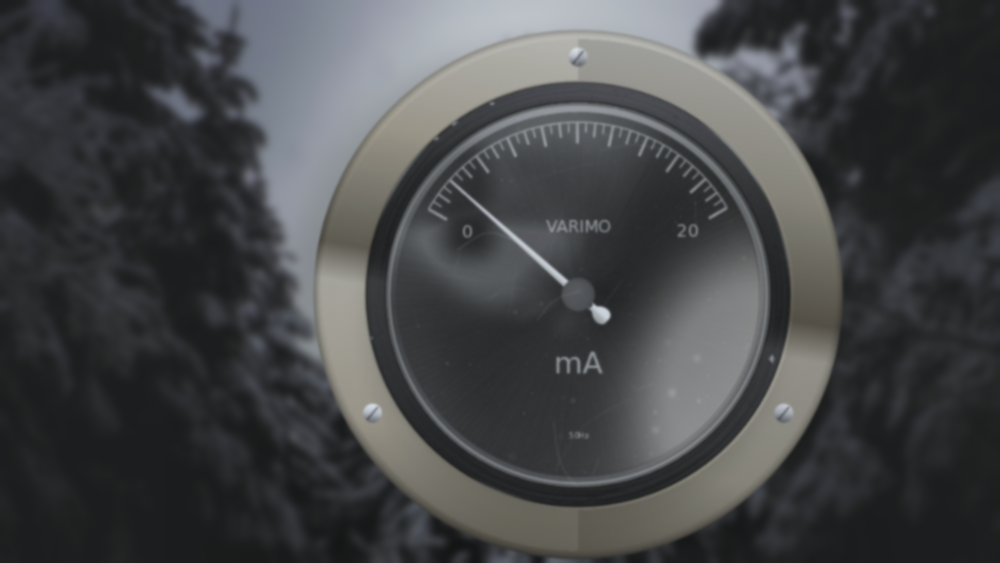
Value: 2 mA
